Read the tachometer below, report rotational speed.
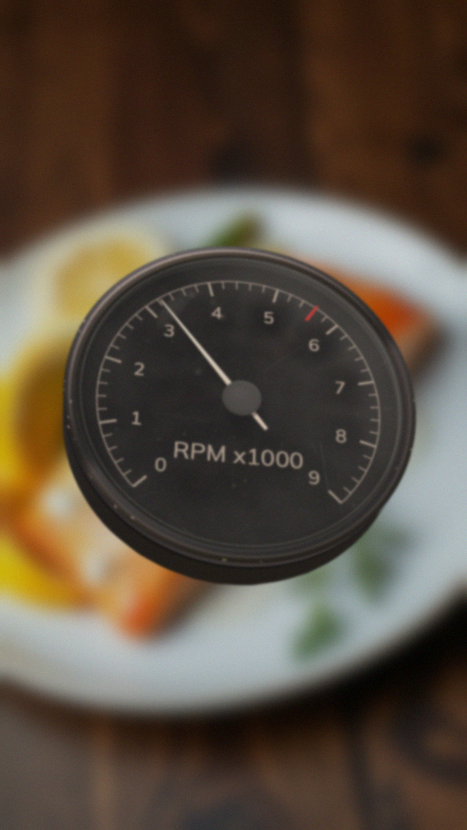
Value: 3200 rpm
